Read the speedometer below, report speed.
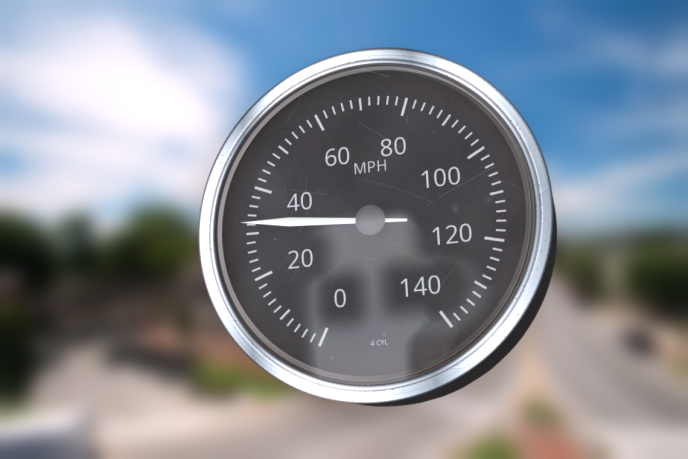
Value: 32 mph
